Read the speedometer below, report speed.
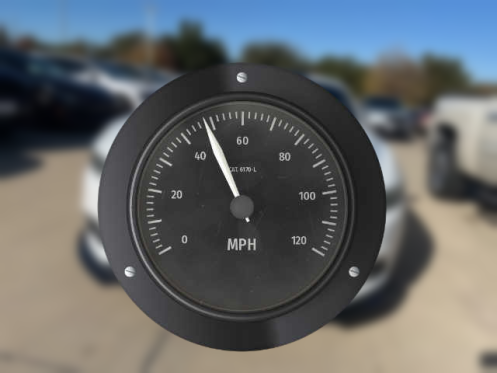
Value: 48 mph
